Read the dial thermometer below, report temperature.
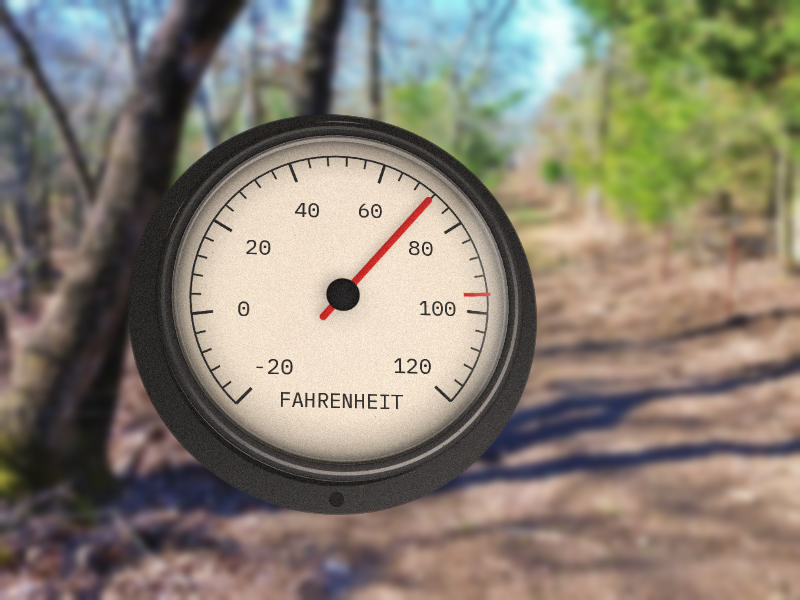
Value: 72 °F
